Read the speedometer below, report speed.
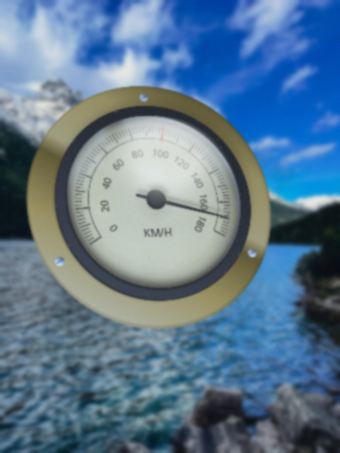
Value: 170 km/h
